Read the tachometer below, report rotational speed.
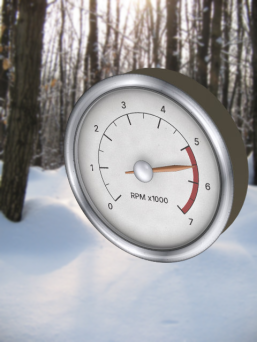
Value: 5500 rpm
